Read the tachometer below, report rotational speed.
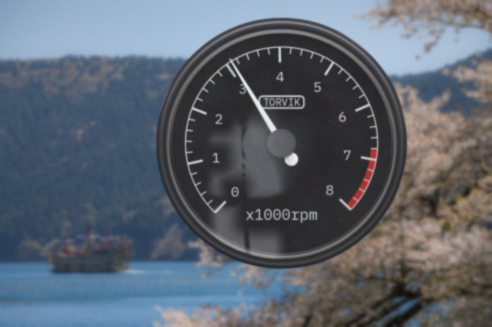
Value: 3100 rpm
